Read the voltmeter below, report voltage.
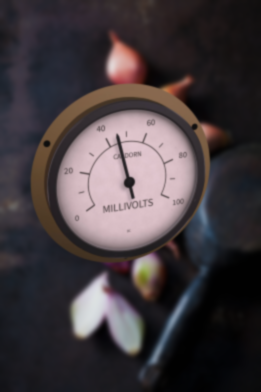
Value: 45 mV
